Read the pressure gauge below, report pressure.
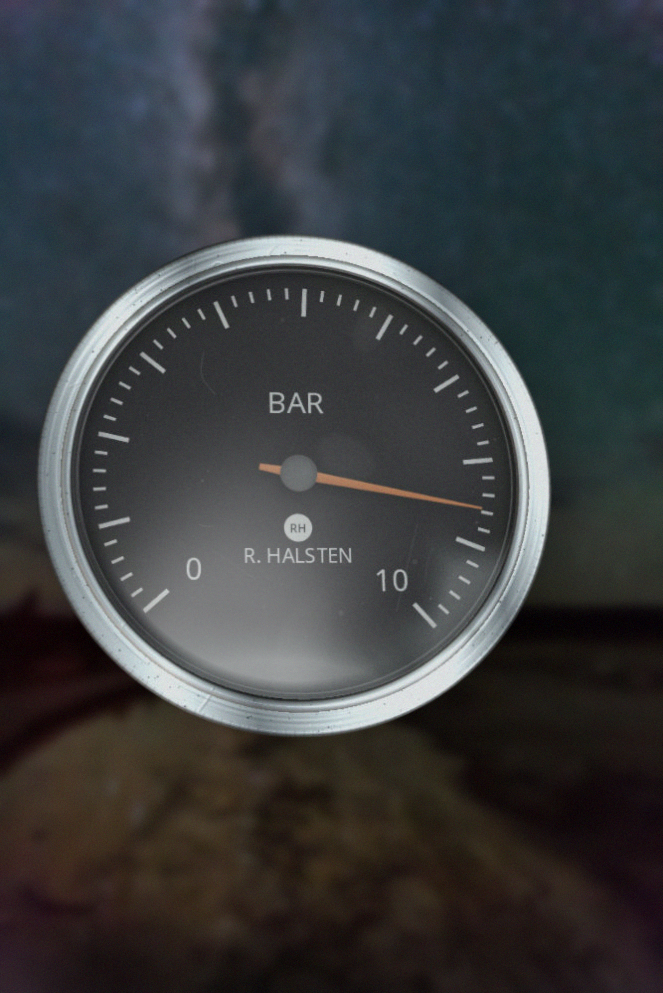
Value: 8.6 bar
